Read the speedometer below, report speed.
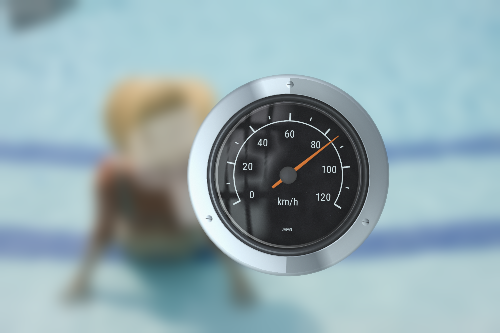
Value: 85 km/h
